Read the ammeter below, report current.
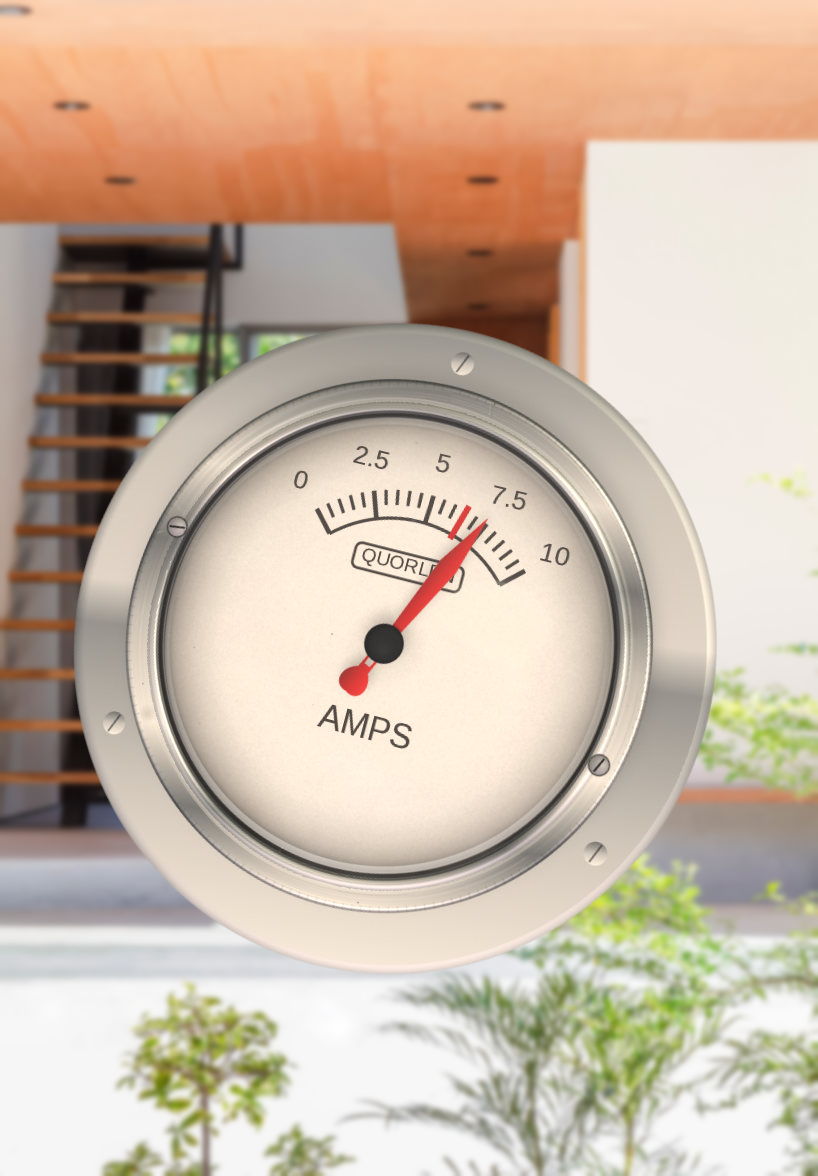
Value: 7.5 A
